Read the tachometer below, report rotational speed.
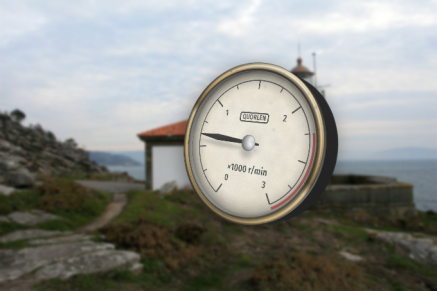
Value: 625 rpm
